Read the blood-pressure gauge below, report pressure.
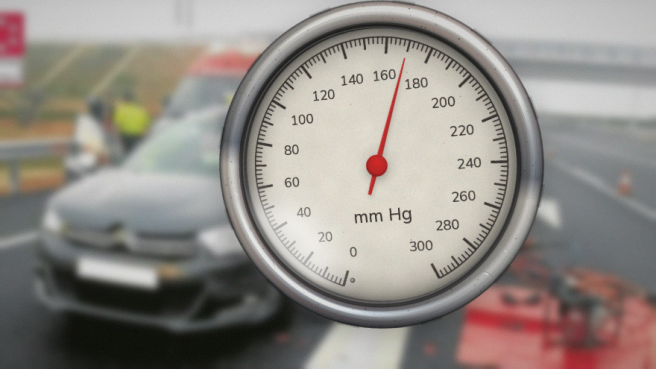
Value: 170 mmHg
